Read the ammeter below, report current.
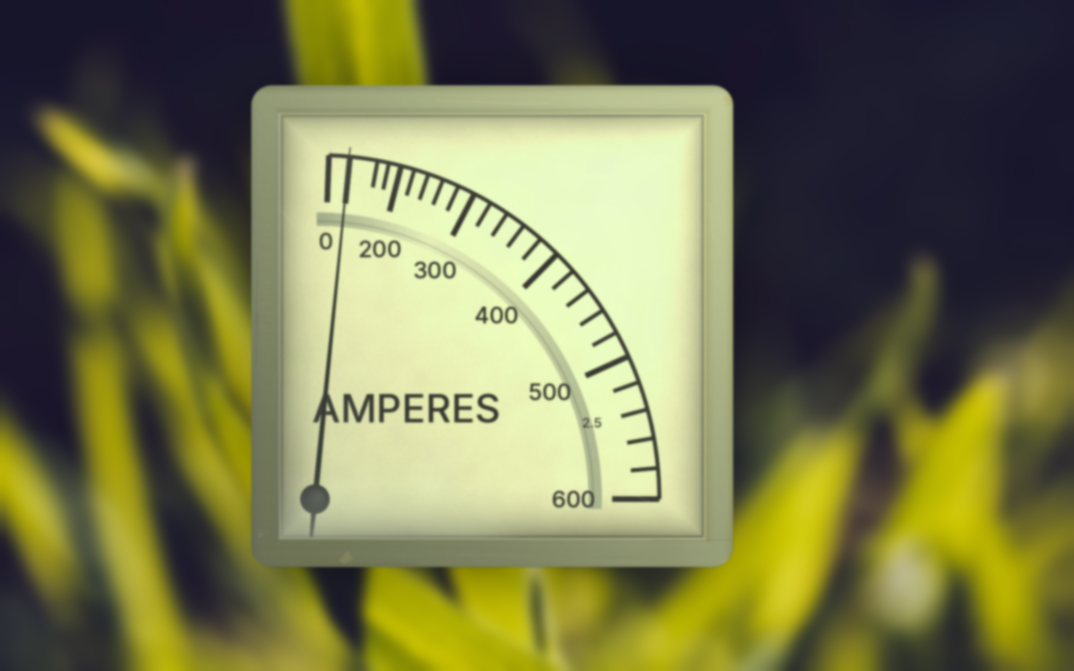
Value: 100 A
